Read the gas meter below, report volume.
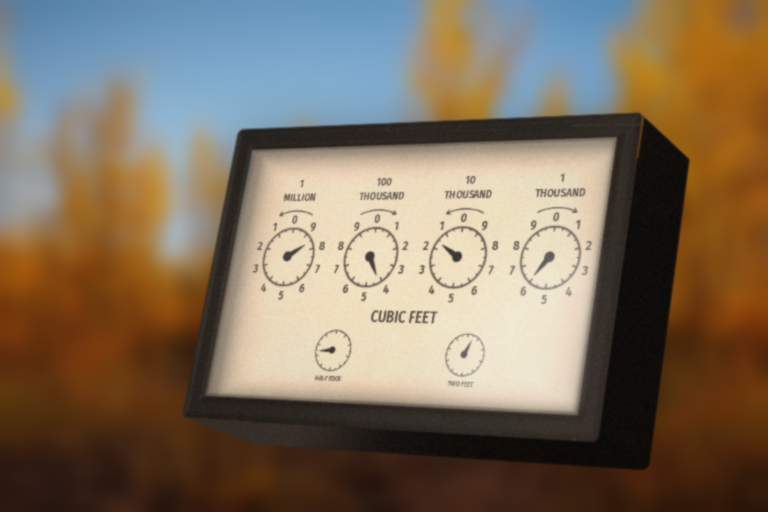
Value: 841600 ft³
